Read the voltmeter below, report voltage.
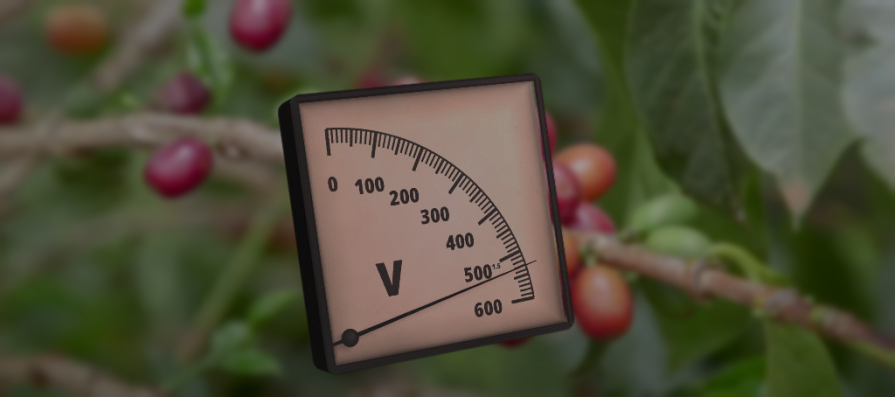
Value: 530 V
